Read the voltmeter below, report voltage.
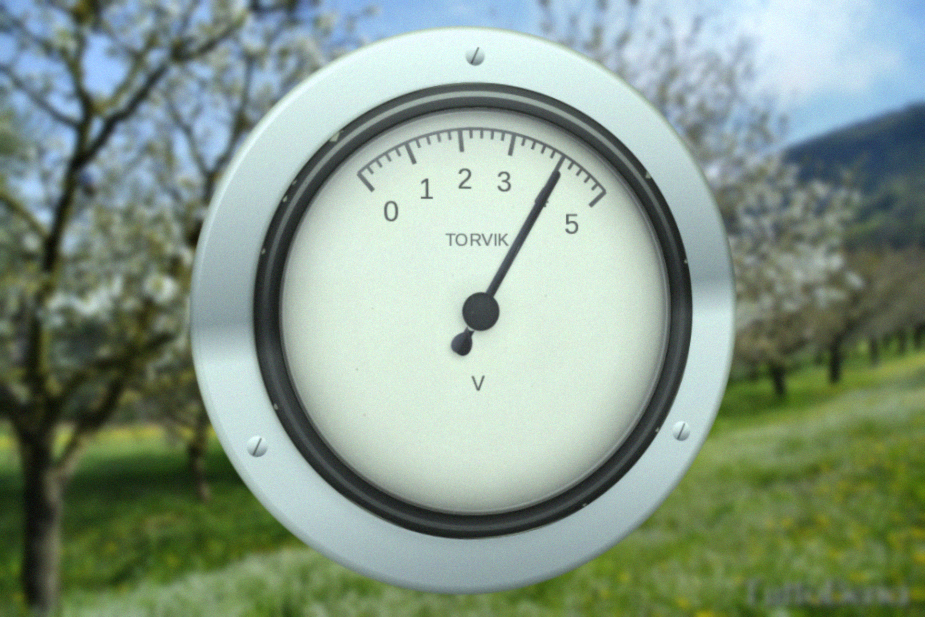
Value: 4 V
